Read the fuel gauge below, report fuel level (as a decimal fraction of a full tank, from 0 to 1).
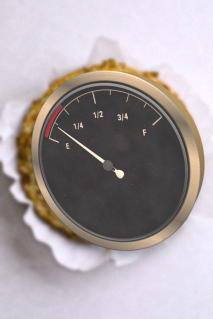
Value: 0.125
